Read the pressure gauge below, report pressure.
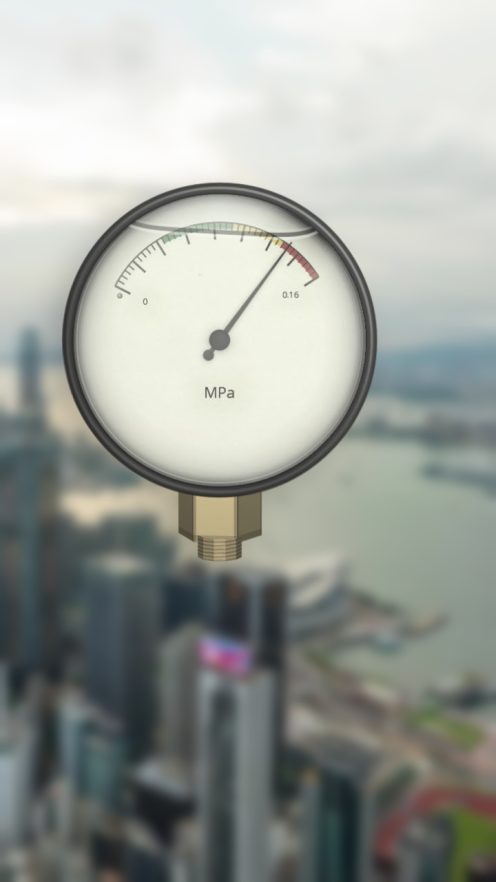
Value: 0.132 MPa
